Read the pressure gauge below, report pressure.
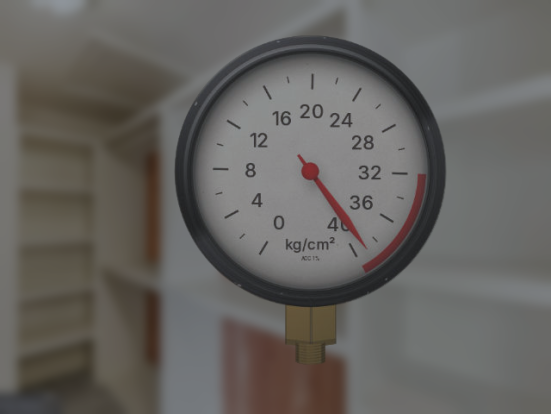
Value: 39 kg/cm²
